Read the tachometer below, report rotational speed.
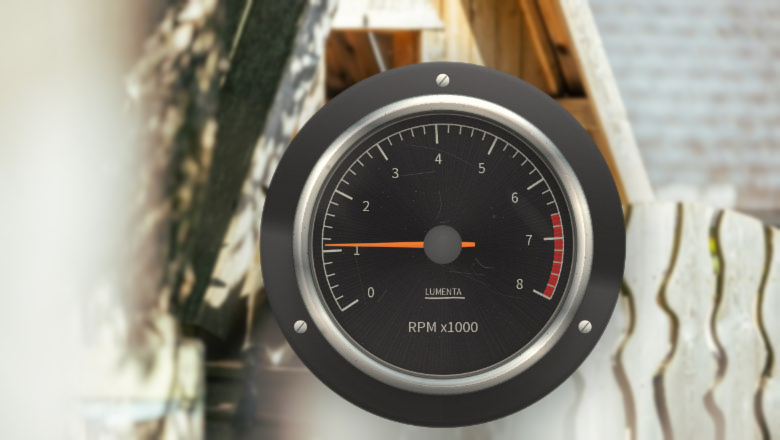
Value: 1100 rpm
